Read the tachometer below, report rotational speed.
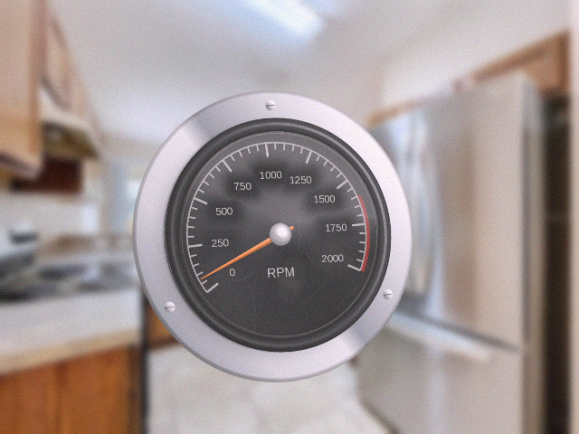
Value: 75 rpm
